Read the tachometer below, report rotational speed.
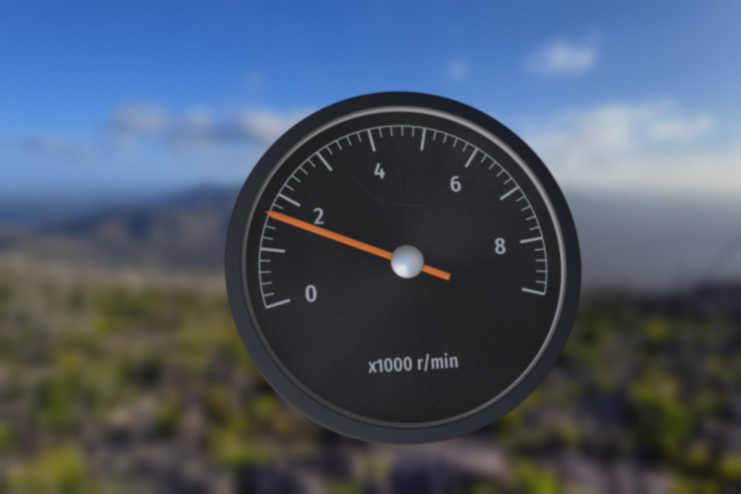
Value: 1600 rpm
